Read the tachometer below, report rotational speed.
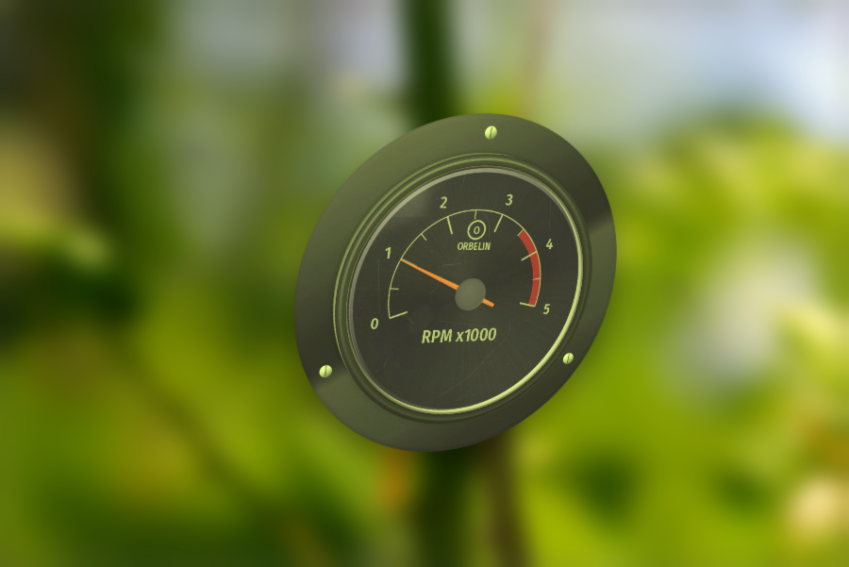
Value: 1000 rpm
